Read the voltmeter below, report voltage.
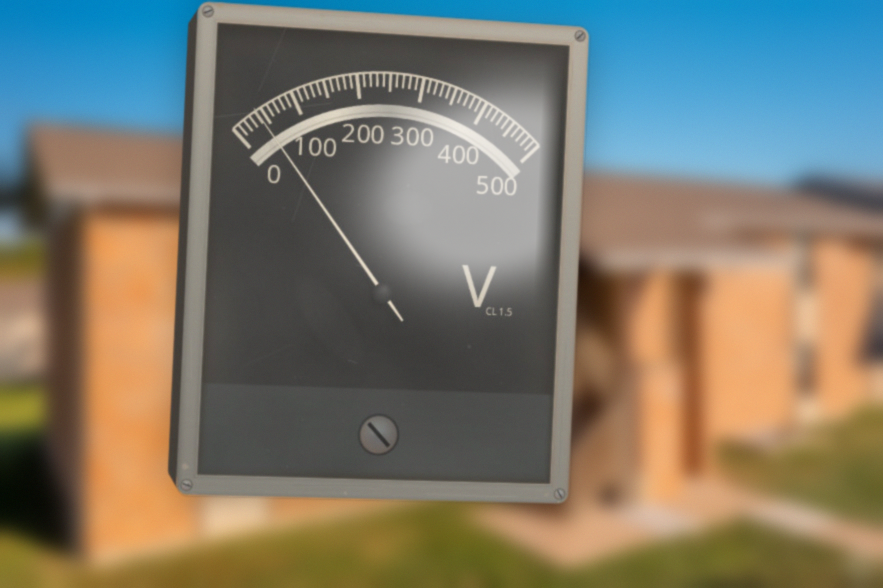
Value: 40 V
